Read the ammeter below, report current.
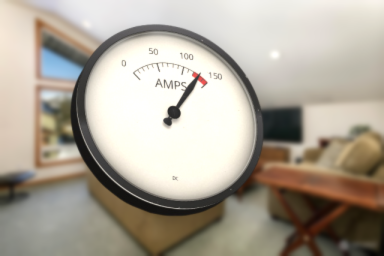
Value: 130 A
